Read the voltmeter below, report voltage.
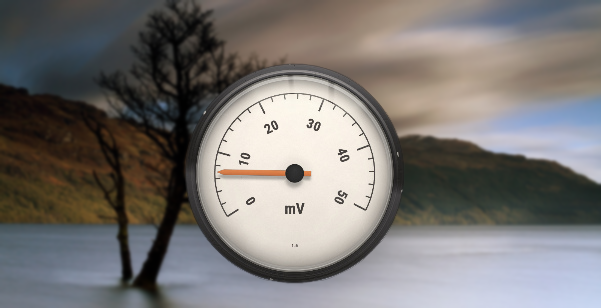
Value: 7 mV
